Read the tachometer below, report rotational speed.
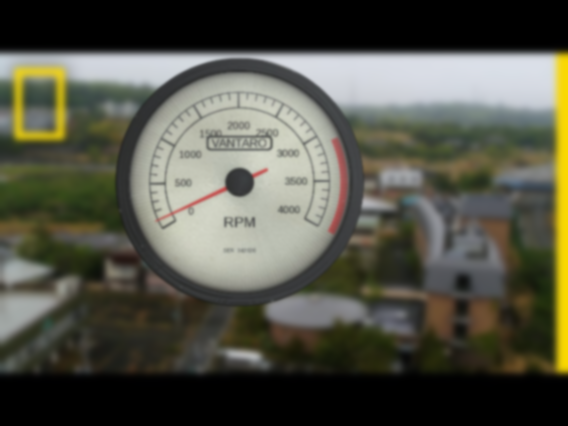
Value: 100 rpm
